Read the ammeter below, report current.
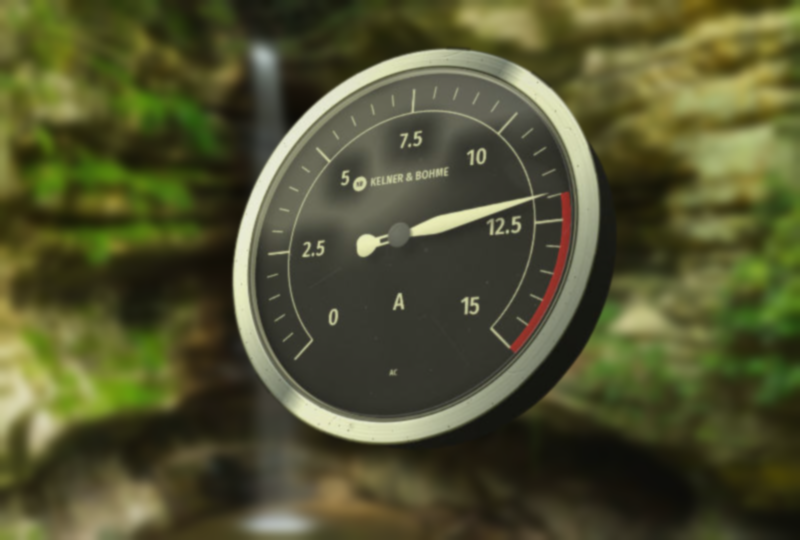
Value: 12 A
